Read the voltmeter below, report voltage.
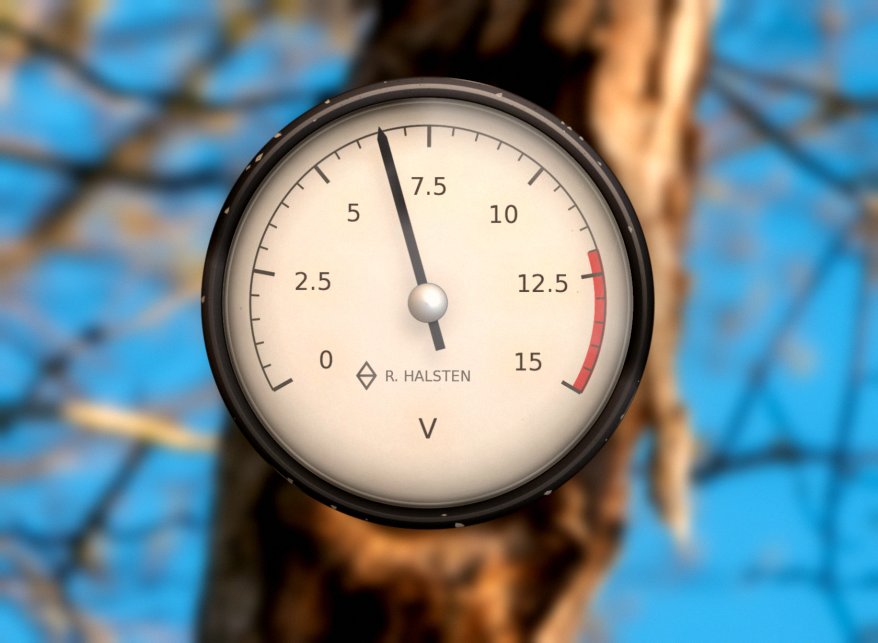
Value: 6.5 V
